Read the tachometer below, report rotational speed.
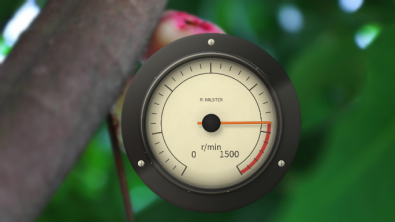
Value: 1200 rpm
